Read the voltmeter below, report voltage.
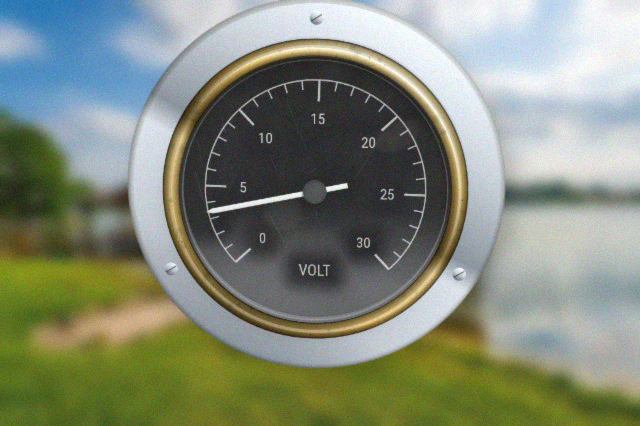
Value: 3.5 V
